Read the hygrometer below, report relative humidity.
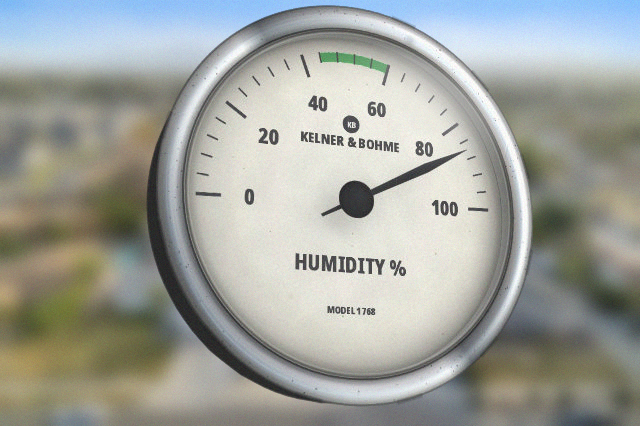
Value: 86 %
